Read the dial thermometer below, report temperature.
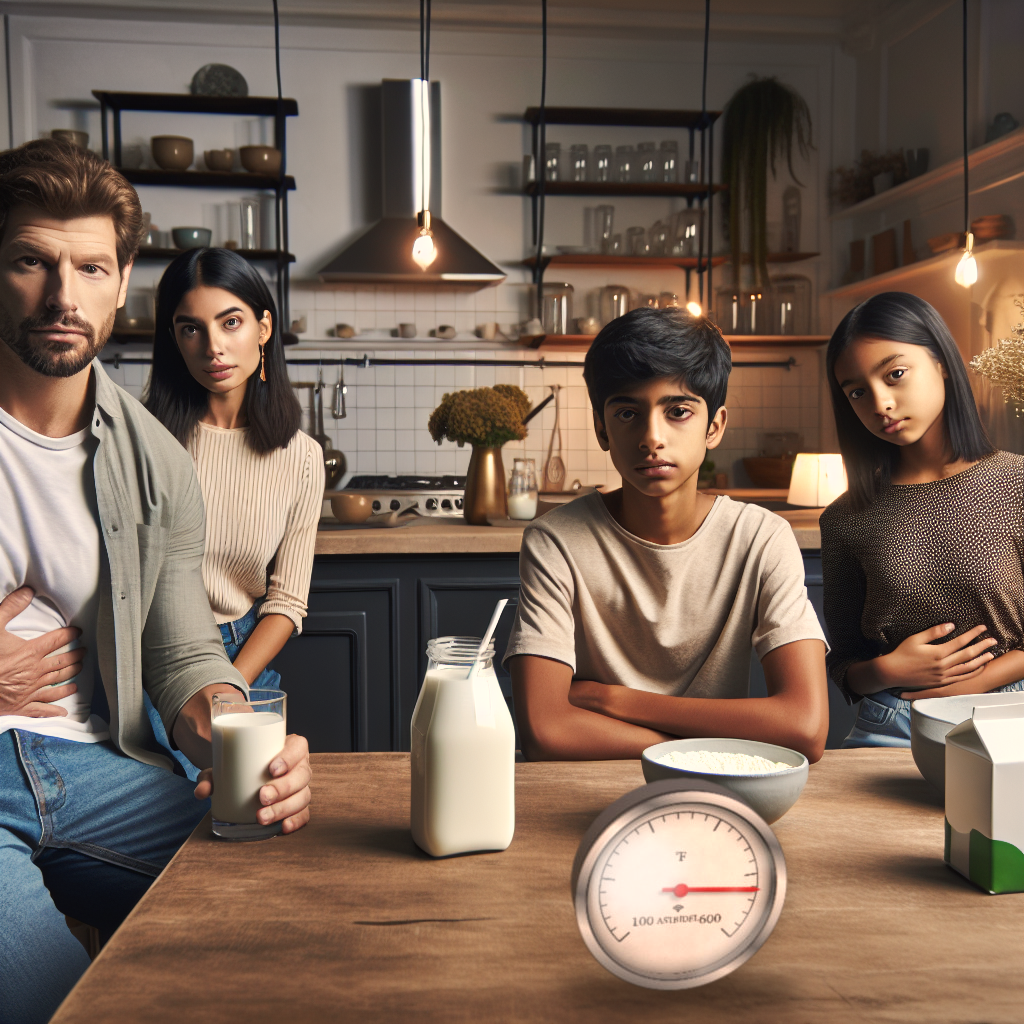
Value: 520 °F
